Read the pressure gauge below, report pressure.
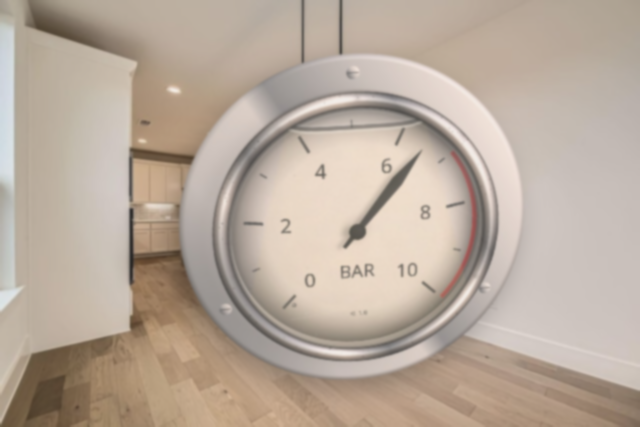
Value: 6.5 bar
